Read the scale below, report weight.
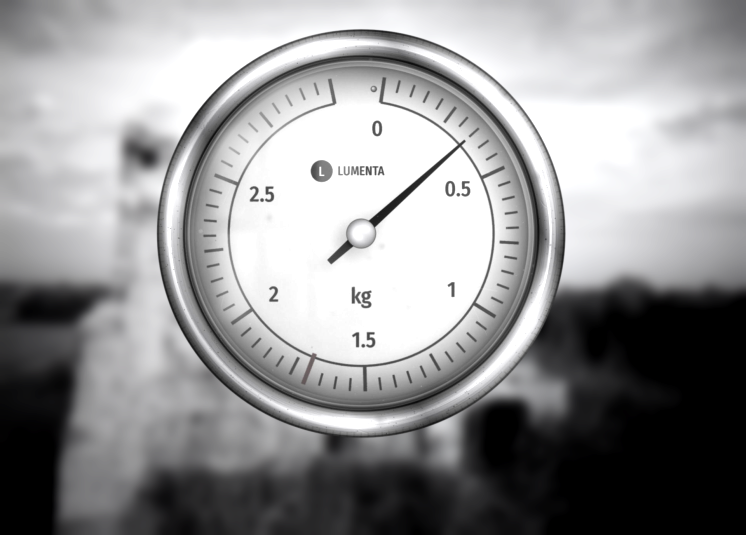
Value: 0.35 kg
